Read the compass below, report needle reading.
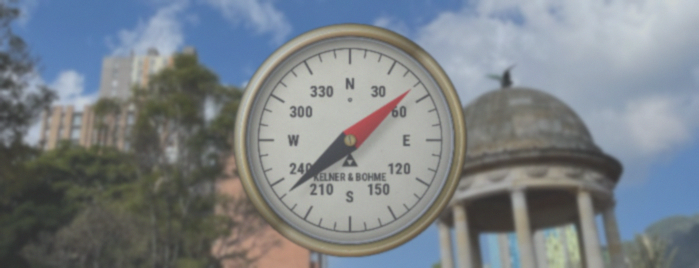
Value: 50 °
